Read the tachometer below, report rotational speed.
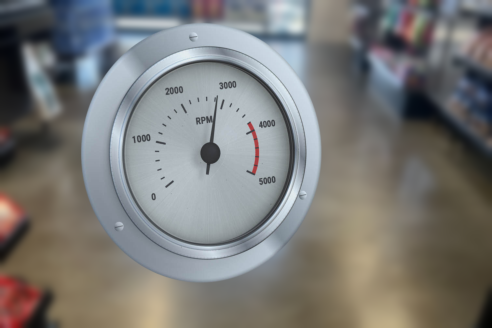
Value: 2800 rpm
